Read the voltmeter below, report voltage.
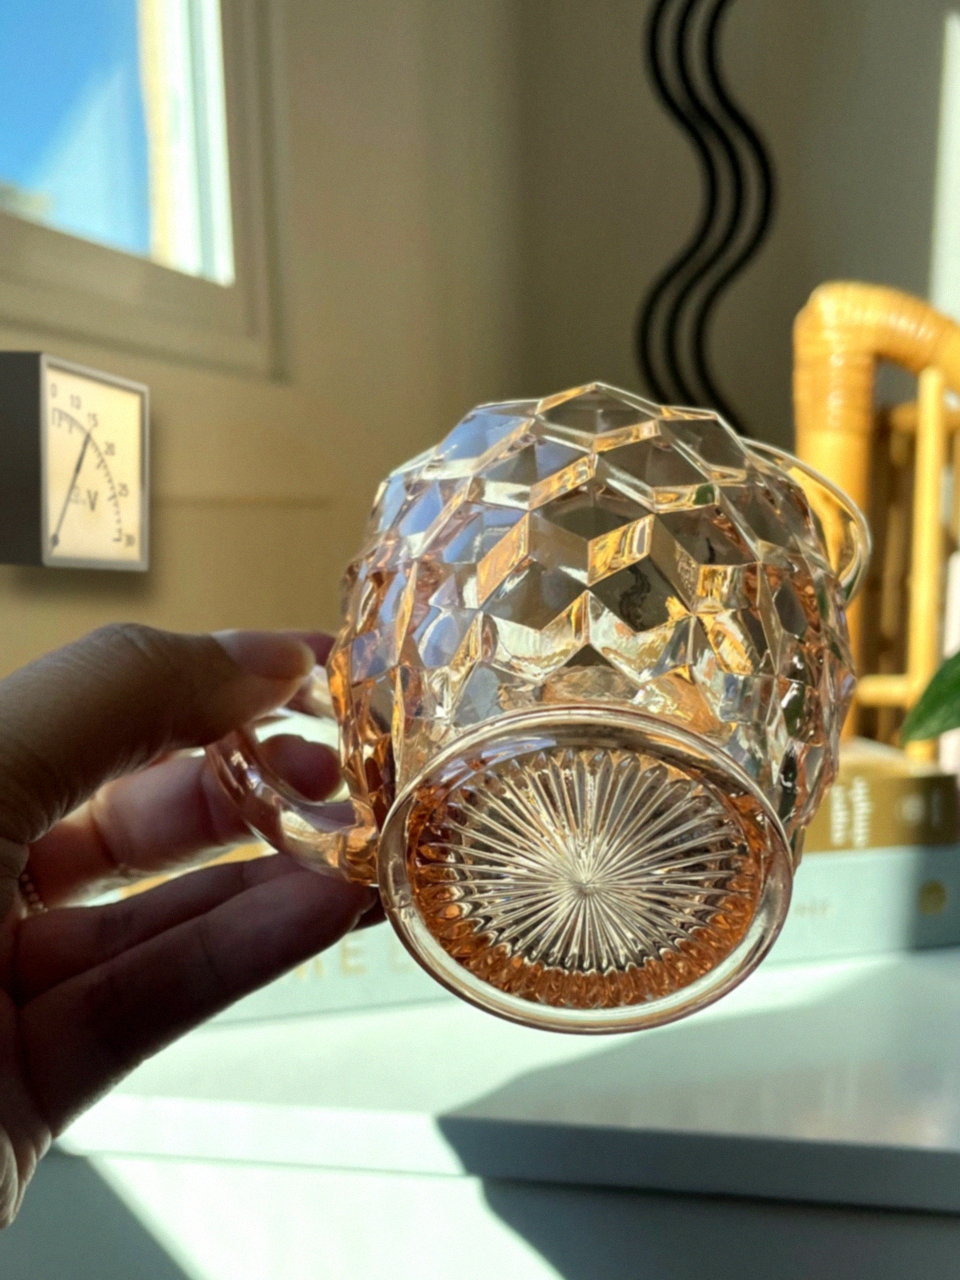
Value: 15 V
